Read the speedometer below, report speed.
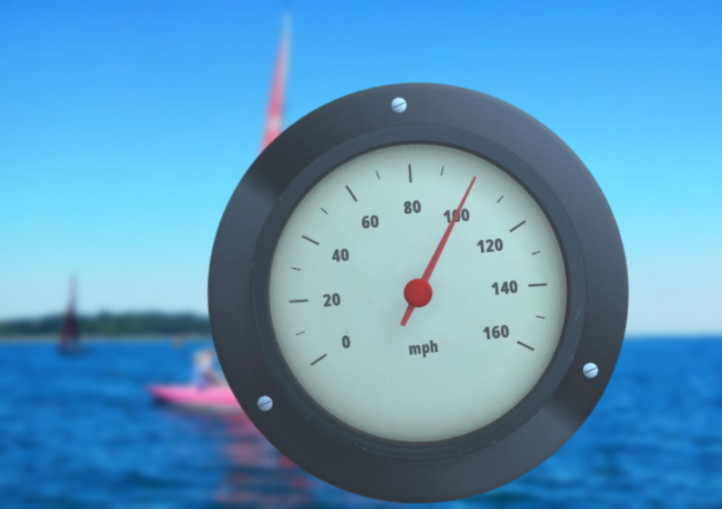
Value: 100 mph
